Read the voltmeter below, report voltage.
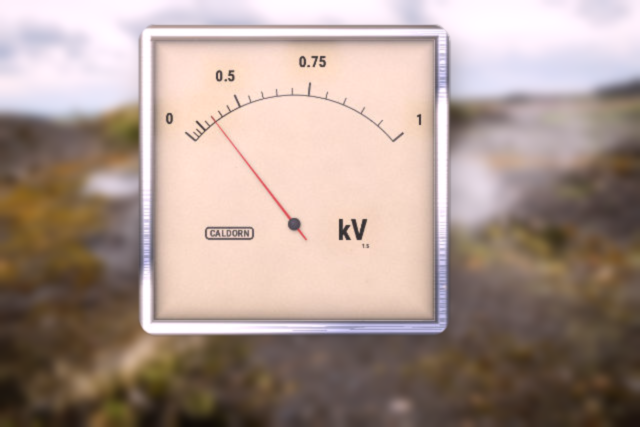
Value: 0.35 kV
